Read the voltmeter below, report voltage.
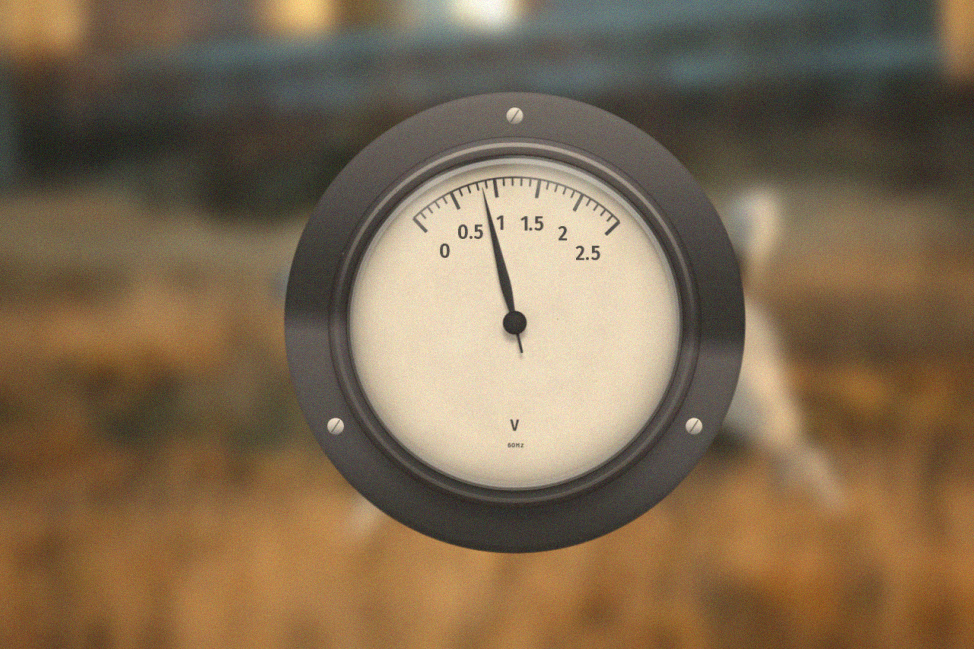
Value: 0.85 V
